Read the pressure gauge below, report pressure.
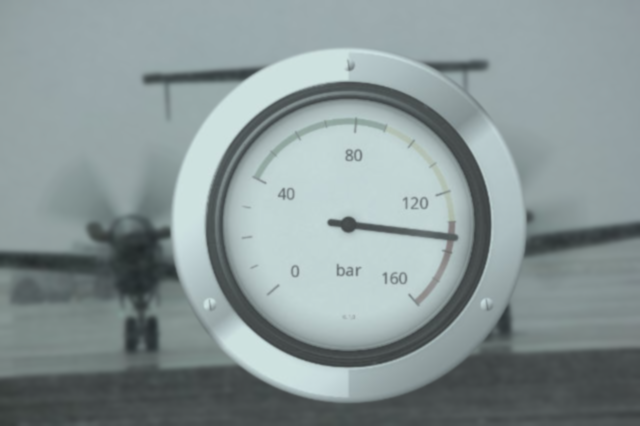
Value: 135 bar
